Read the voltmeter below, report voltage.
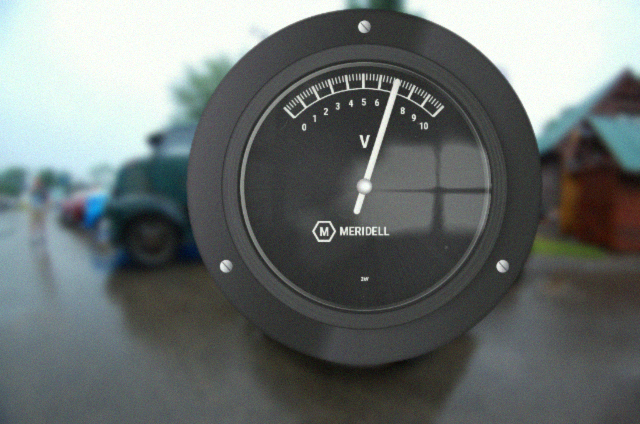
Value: 7 V
